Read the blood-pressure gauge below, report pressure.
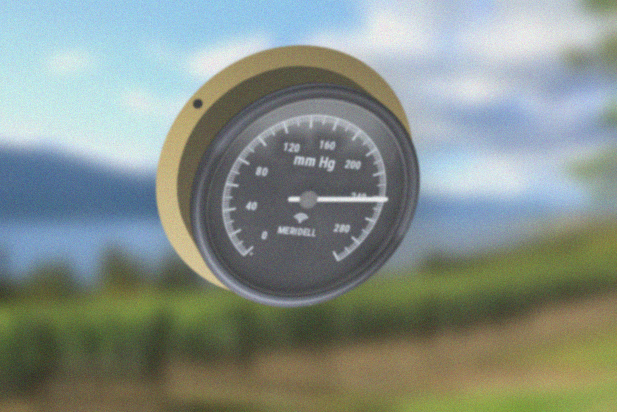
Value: 240 mmHg
